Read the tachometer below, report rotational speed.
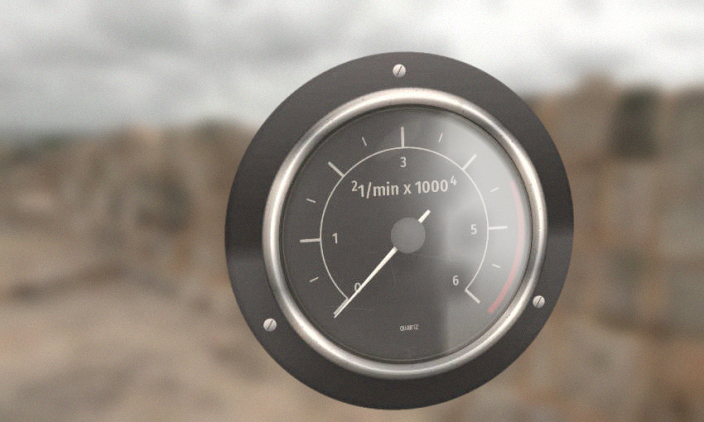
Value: 0 rpm
